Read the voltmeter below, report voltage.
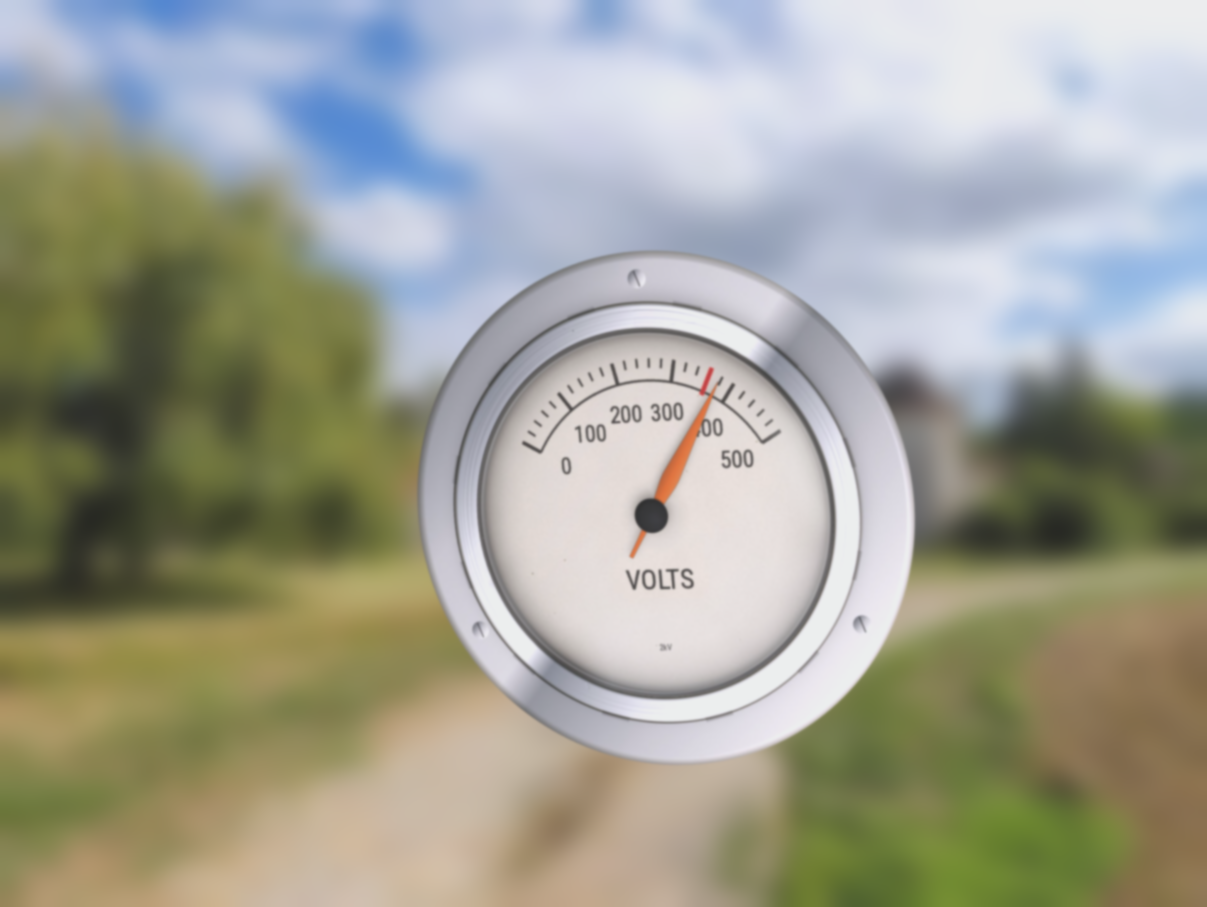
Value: 380 V
